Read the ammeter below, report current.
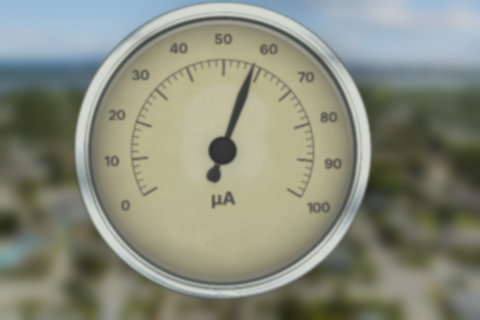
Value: 58 µA
